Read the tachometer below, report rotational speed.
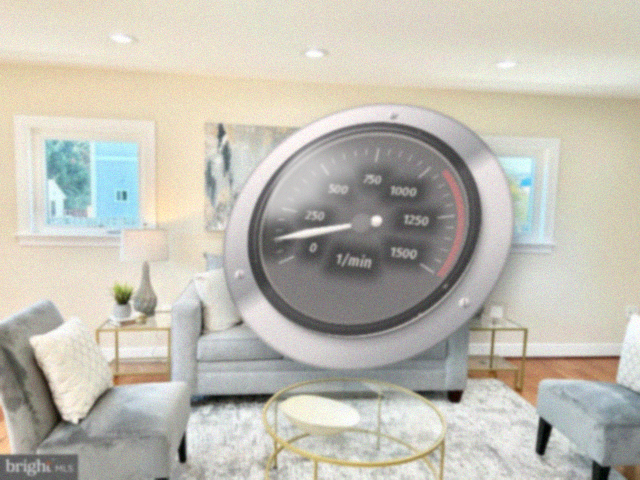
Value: 100 rpm
